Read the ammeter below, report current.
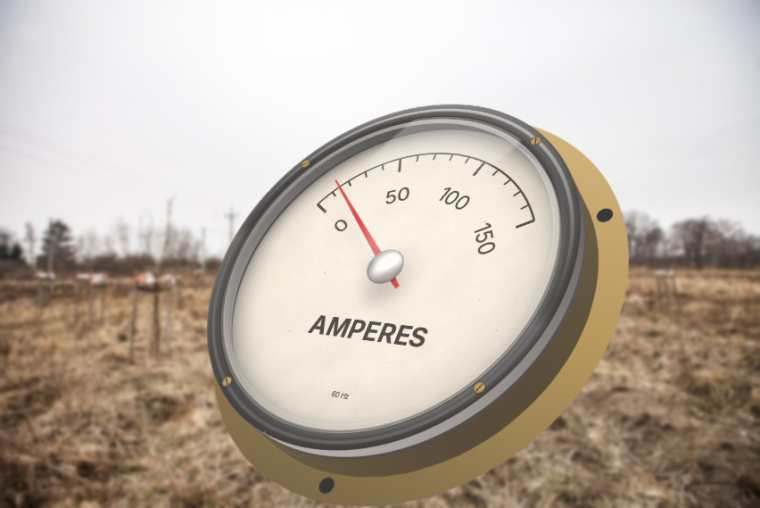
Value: 15 A
